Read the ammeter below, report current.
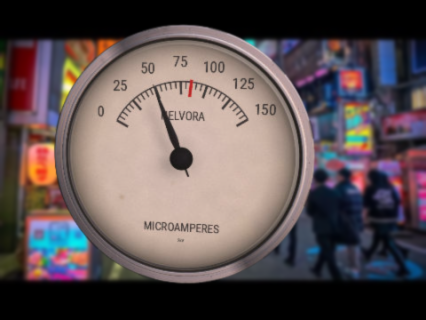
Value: 50 µA
